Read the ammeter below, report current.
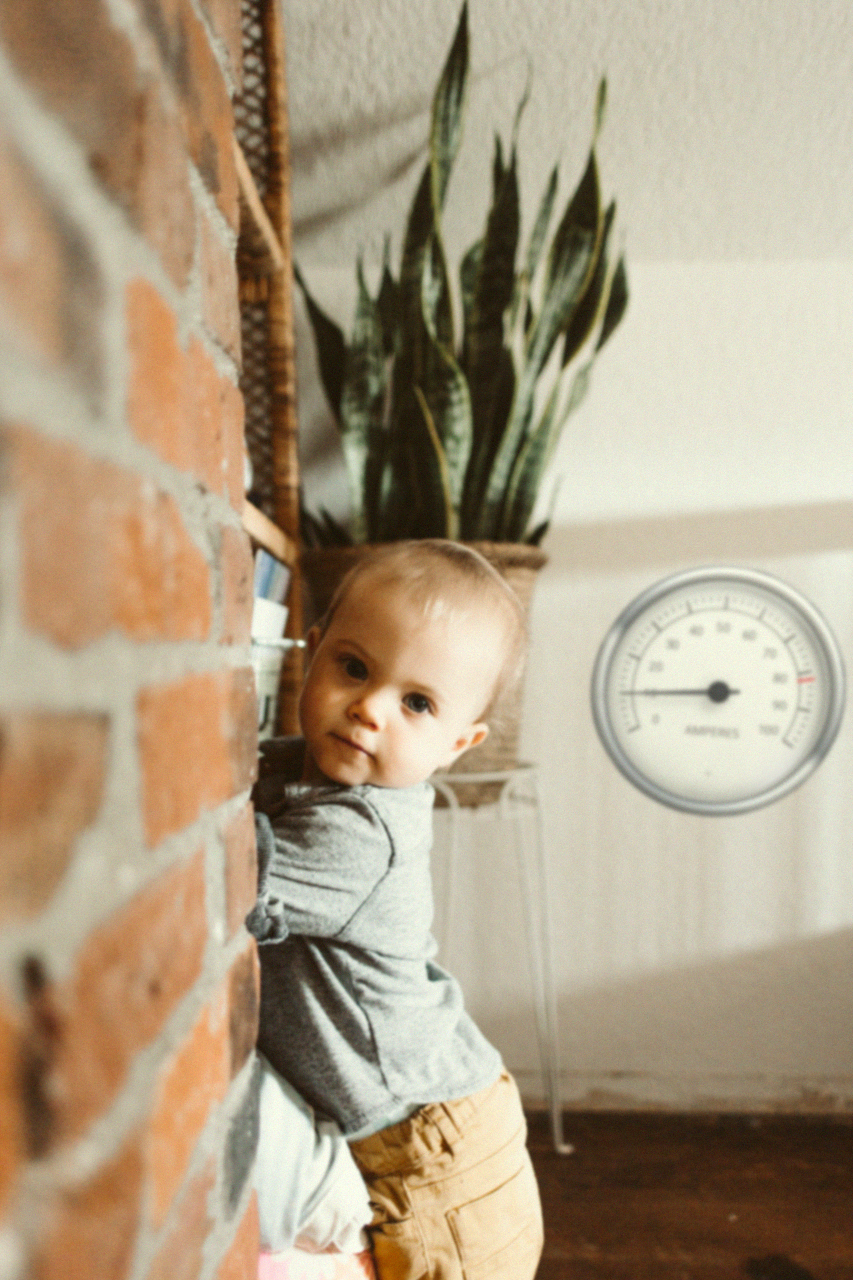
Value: 10 A
